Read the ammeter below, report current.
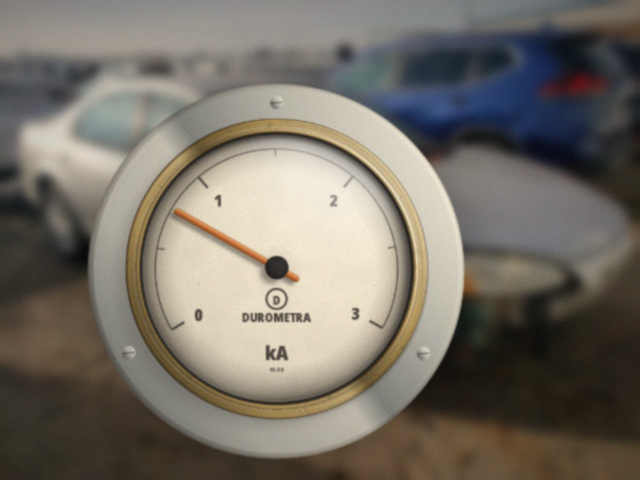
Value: 0.75 kA
